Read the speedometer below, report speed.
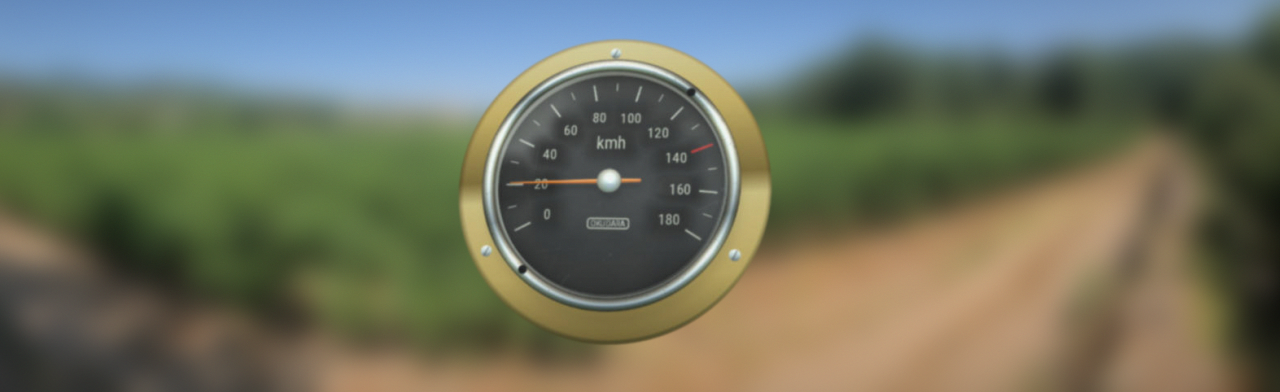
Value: 20 km/h
